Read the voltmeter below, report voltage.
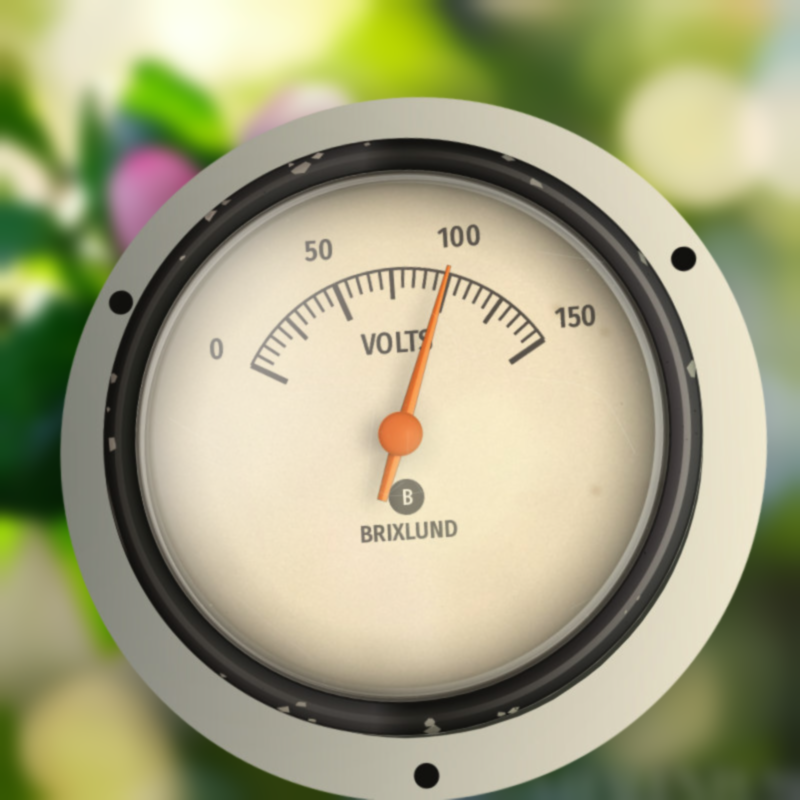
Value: 100 V
